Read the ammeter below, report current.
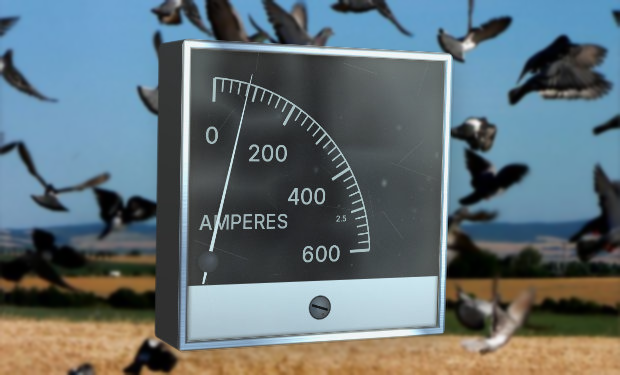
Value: 80 A
